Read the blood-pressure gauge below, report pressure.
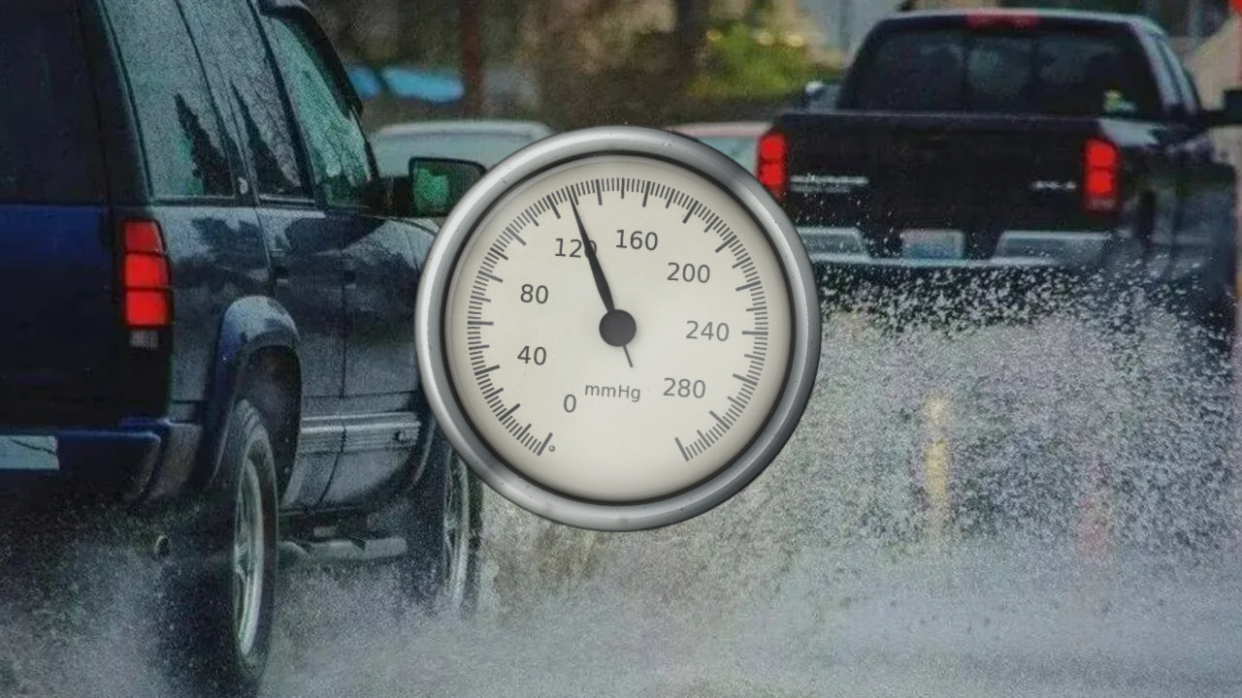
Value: 128 mmHg
